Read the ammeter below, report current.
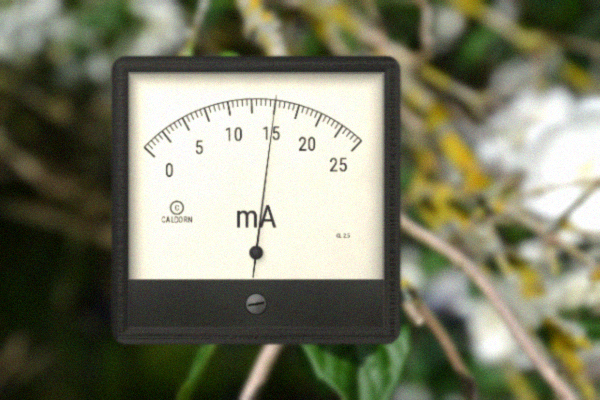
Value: 15 mA
